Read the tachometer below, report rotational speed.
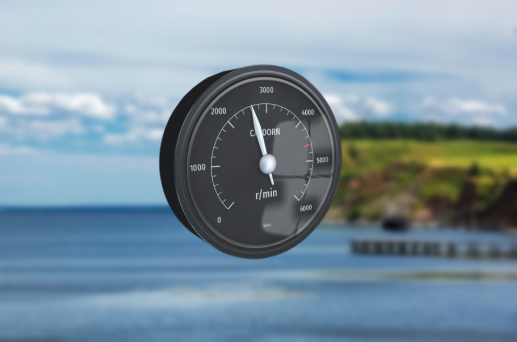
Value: 2600 rpm
